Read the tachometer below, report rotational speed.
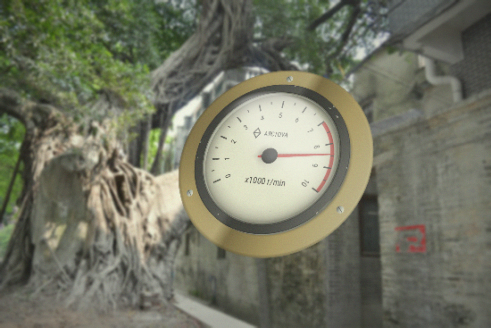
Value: 8500 rpm
